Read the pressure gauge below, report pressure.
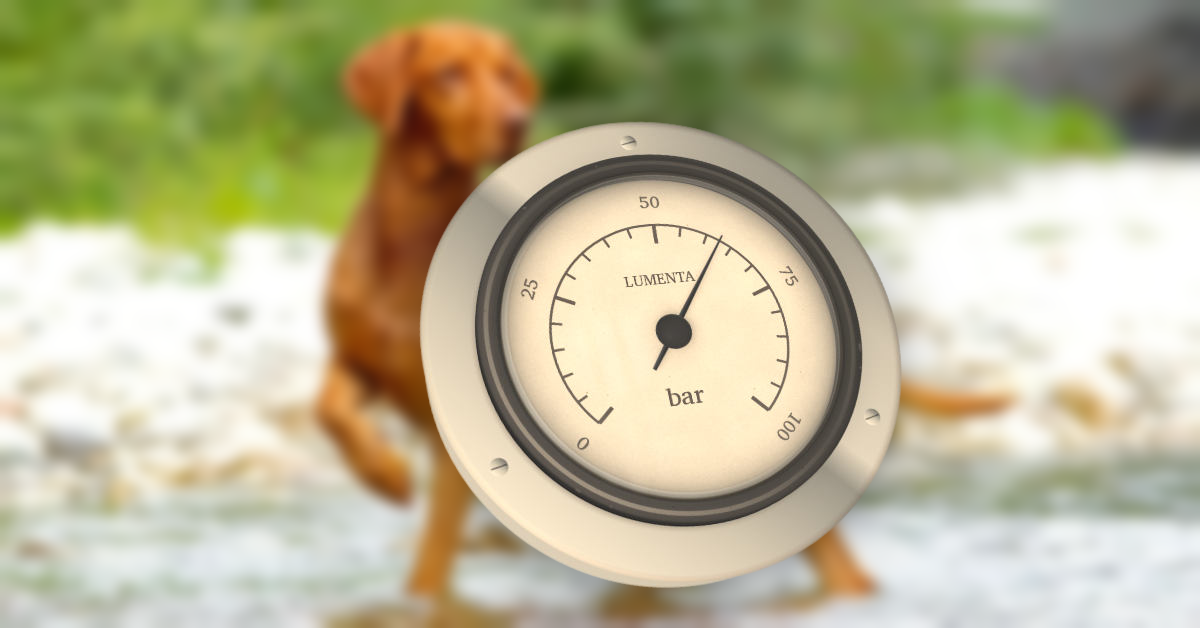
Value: 62.5 bar
